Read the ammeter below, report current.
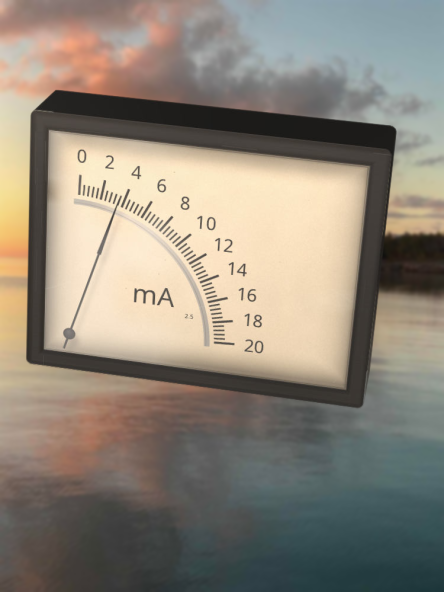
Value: 3.6 mA
